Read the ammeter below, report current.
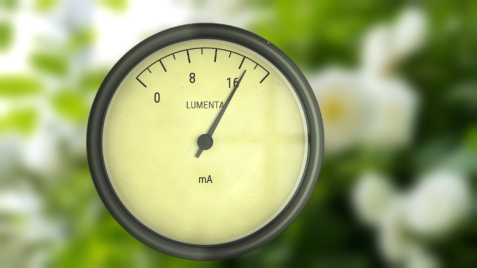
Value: 17 mA
